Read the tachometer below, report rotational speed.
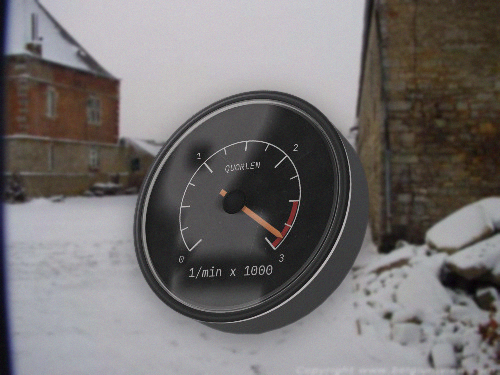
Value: 2875 rpm
